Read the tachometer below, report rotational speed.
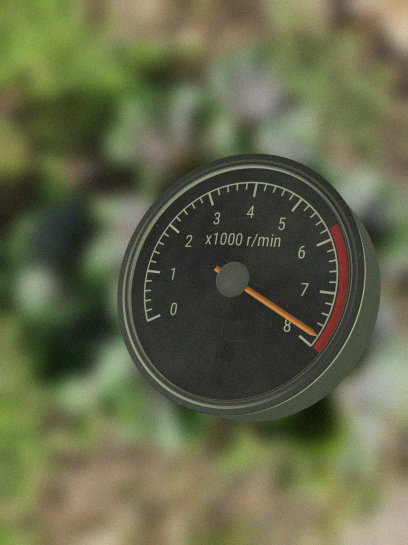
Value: 7800 rpm
